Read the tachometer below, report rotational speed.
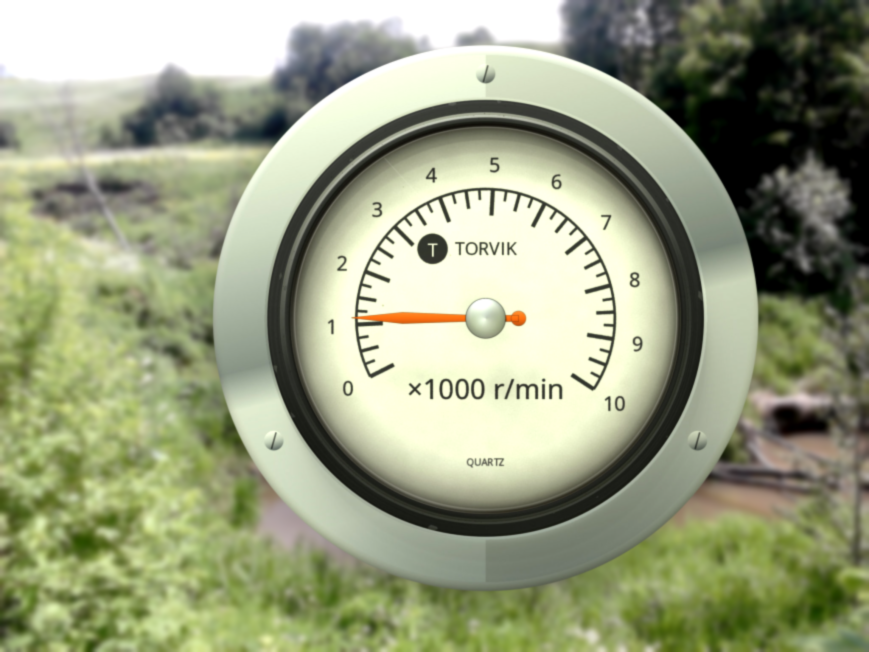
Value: 1125 rpm
